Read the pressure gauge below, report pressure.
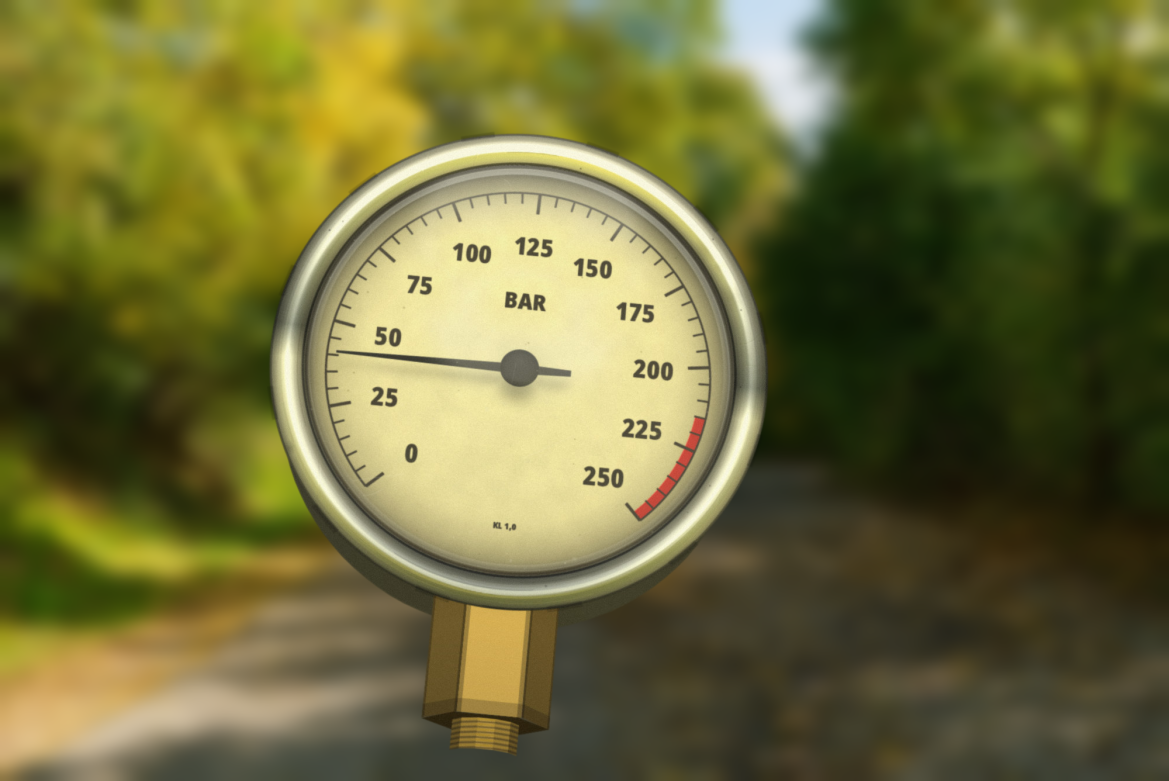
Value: 40 bar
